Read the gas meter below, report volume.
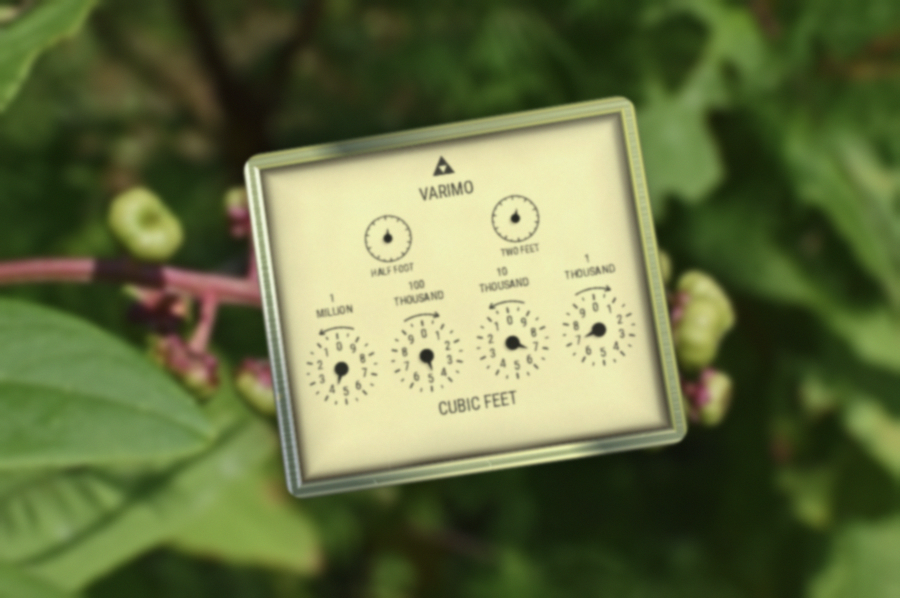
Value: 446700 ft³
